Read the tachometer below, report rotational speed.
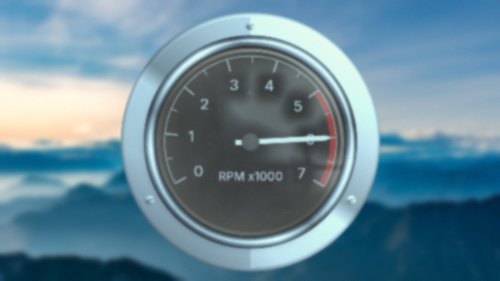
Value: 6000 rpm
